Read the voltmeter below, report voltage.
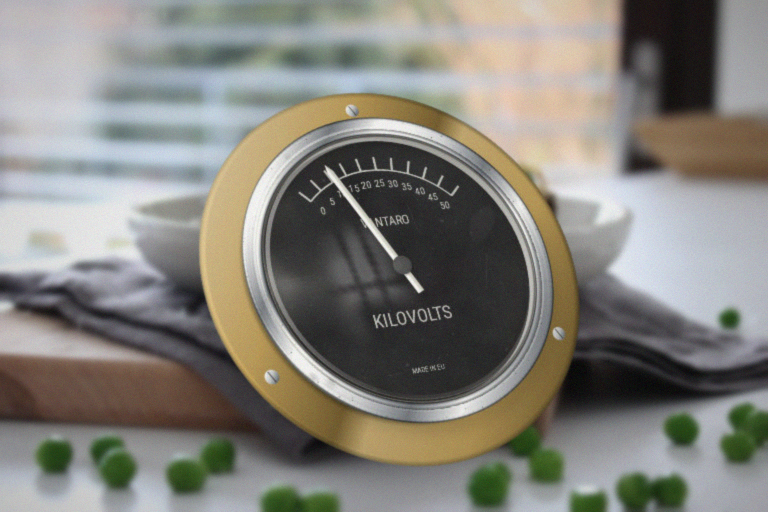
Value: 10 kV
